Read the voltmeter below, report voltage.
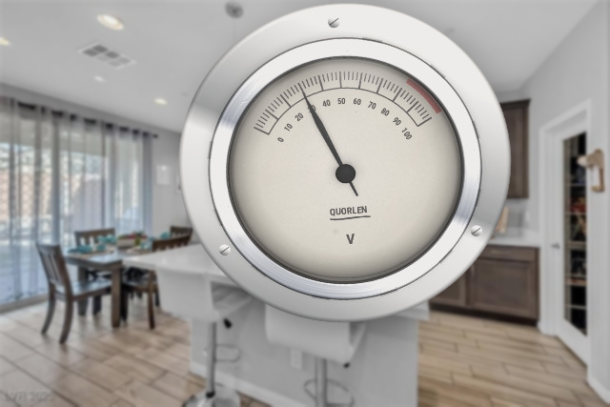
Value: 30 V
